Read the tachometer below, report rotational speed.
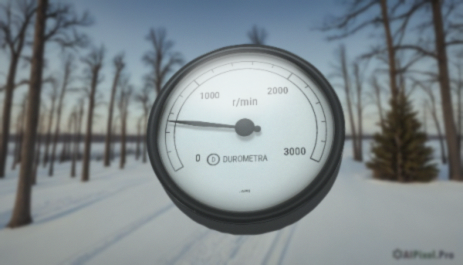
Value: 500 rpm
